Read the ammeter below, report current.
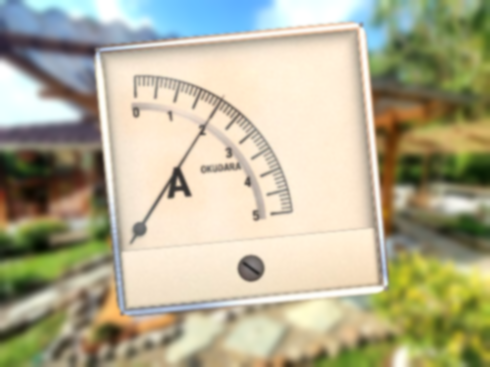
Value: 2 A
